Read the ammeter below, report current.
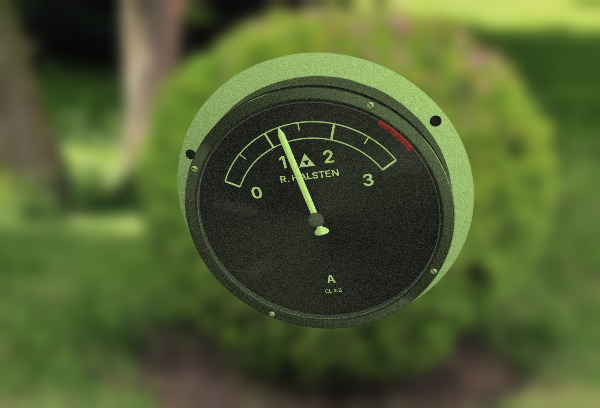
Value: 1.25 A
